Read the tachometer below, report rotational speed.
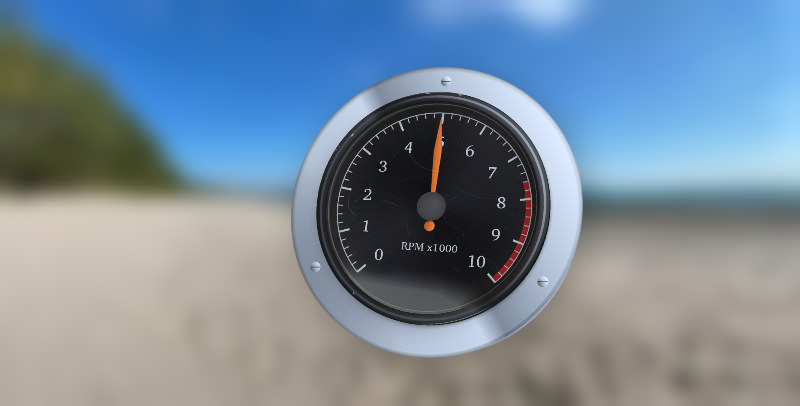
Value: 5000 rpm
